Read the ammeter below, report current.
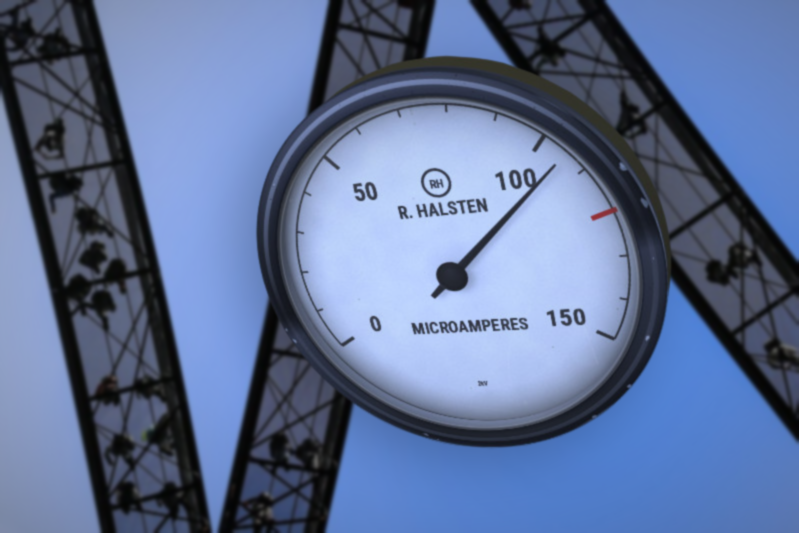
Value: 105 µA
